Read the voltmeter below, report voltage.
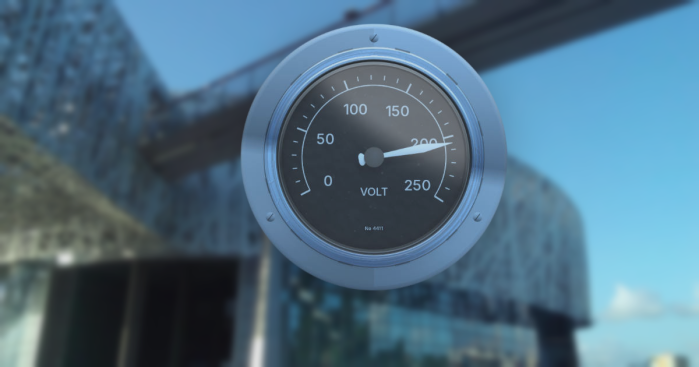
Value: 205 V
